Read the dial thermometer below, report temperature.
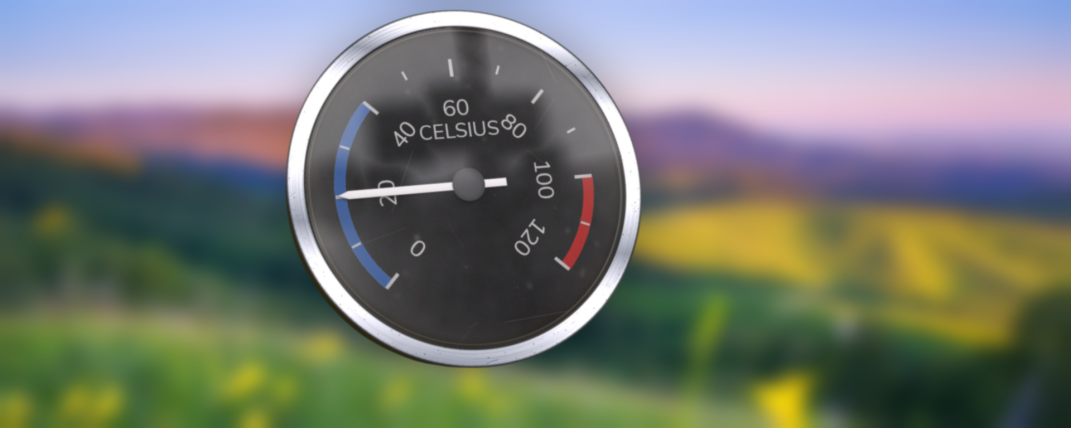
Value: 20 °C
